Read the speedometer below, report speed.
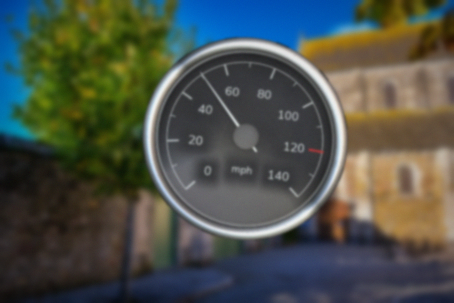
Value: 50 mph
